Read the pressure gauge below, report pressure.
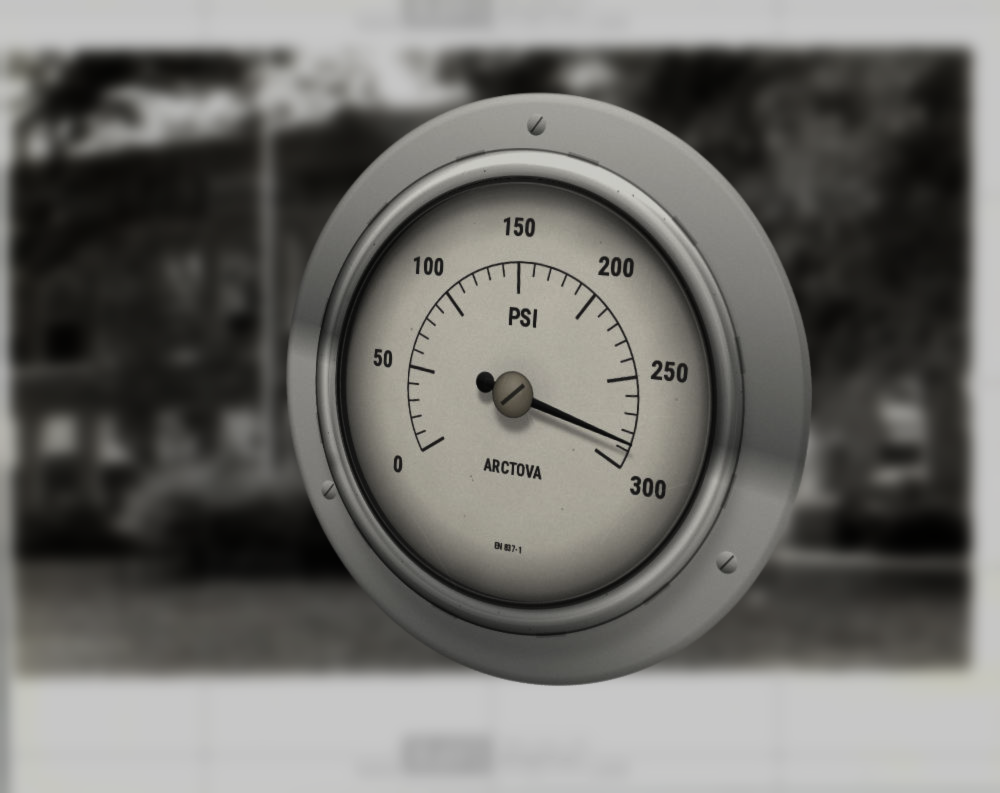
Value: 285 psi
